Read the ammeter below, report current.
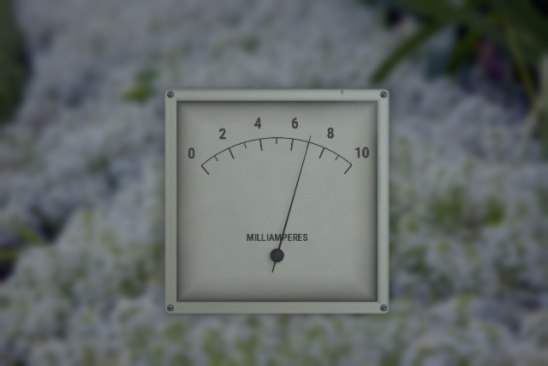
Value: 7 mA
